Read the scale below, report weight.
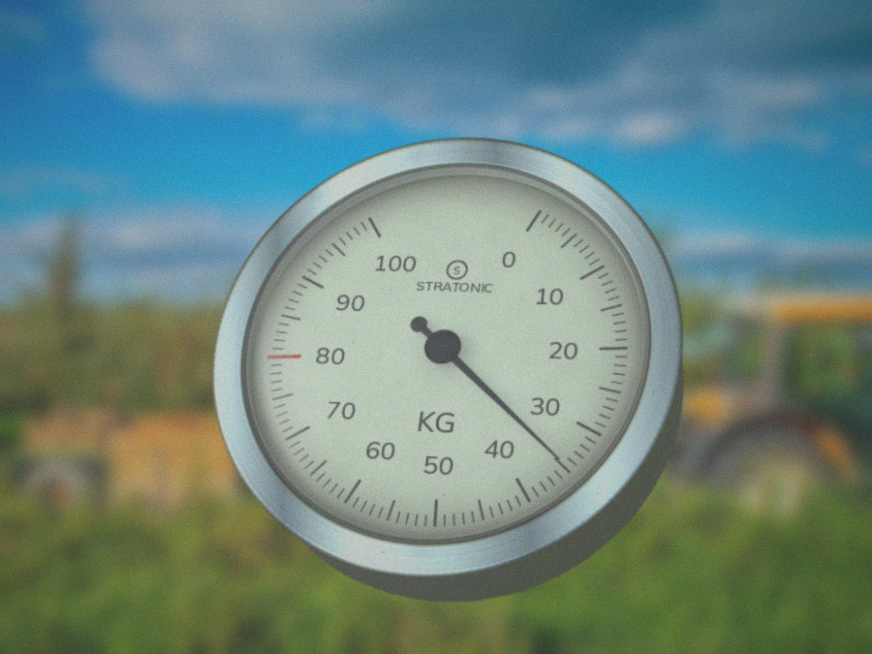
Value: 35 kg
